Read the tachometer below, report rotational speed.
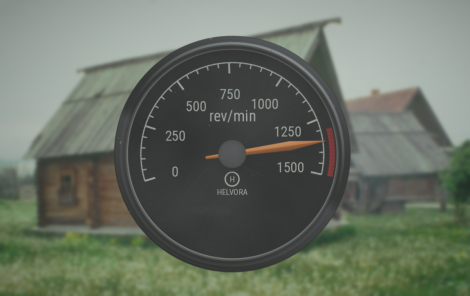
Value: 1350 rpm
